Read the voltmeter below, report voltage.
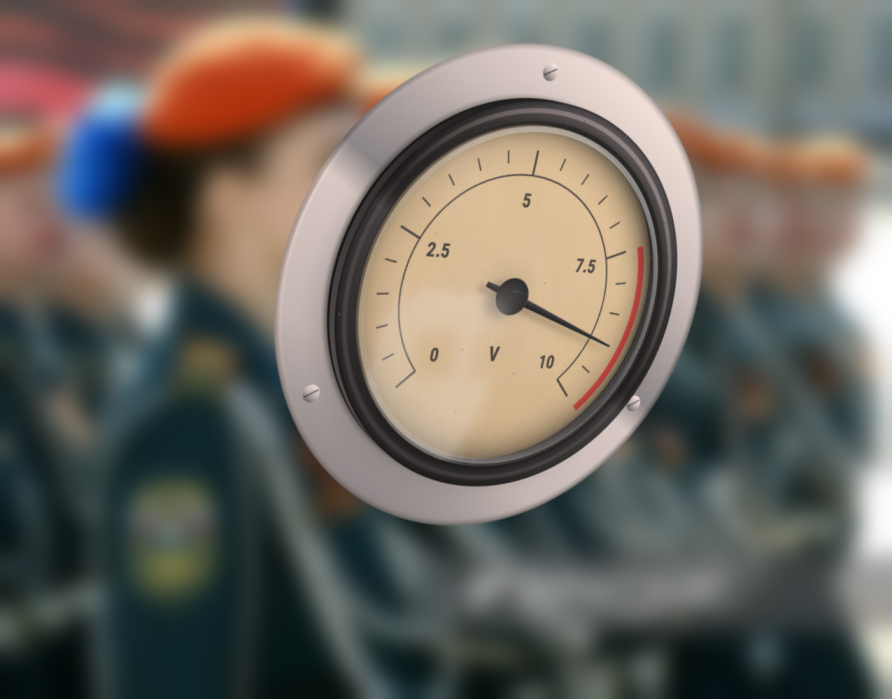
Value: 9 V
